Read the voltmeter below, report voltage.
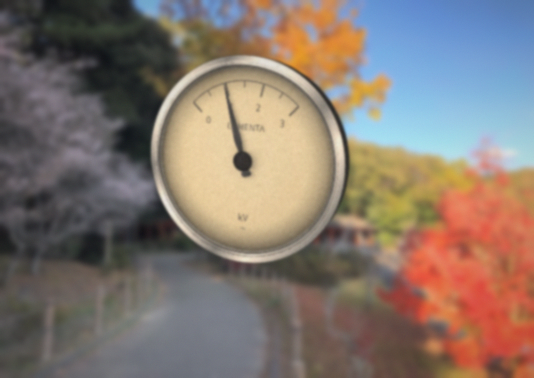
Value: 1 kV
